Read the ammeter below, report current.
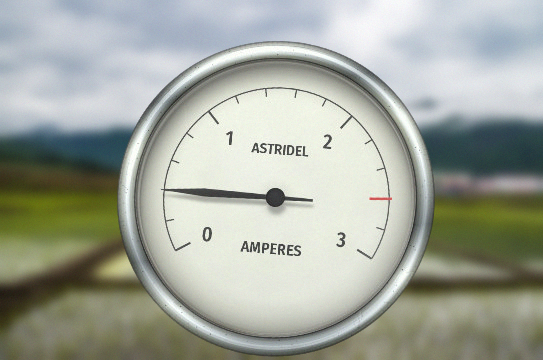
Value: 0.4 A
